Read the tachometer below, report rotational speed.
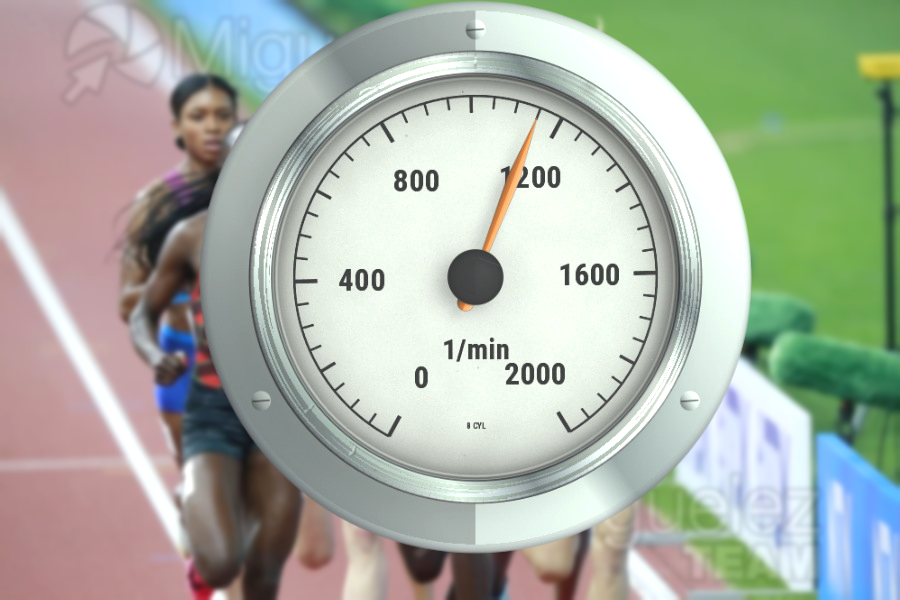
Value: 1150 rpm
